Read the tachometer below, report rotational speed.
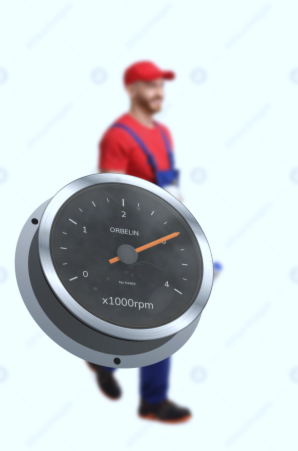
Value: 3000 rpm
